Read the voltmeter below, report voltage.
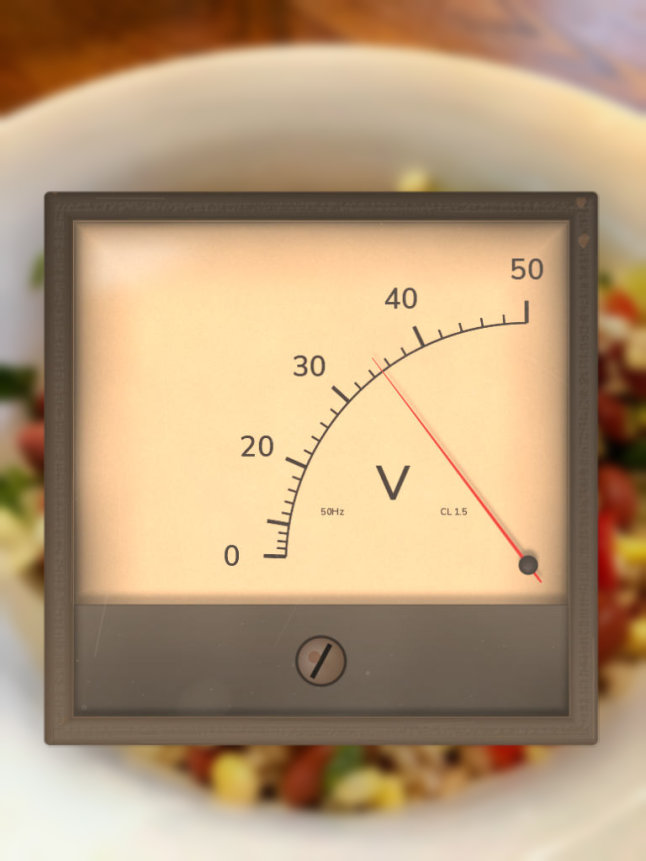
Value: 35 V
